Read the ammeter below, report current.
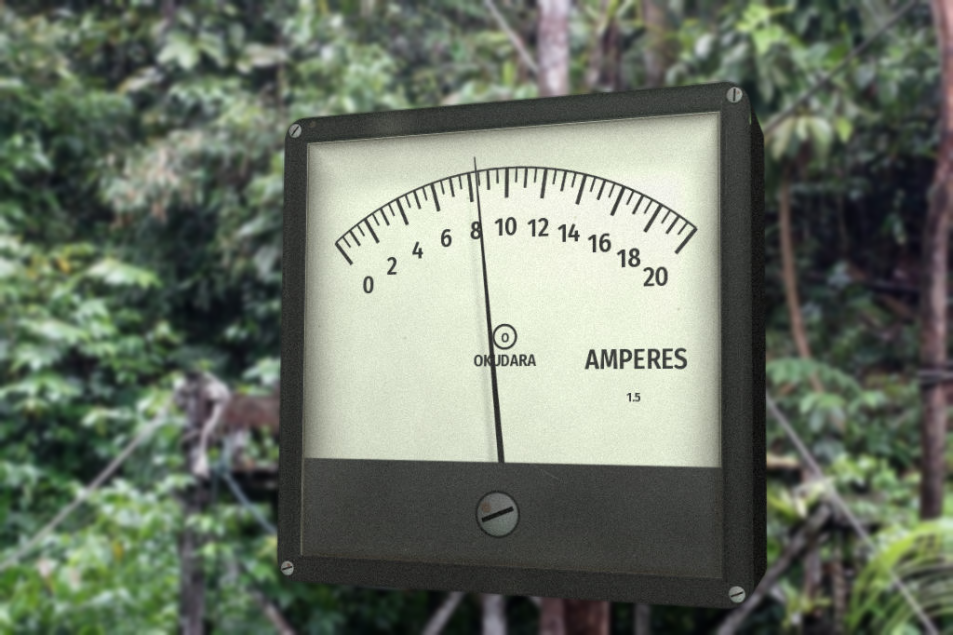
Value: 8.5 A
